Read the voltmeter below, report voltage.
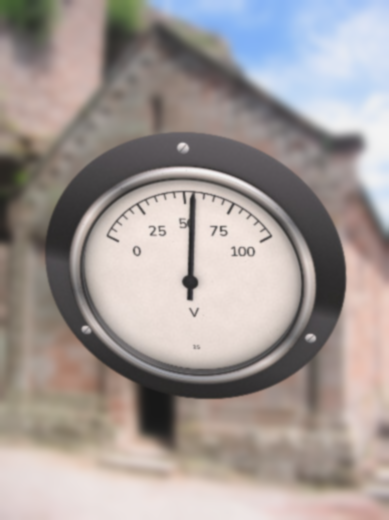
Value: 55 V
